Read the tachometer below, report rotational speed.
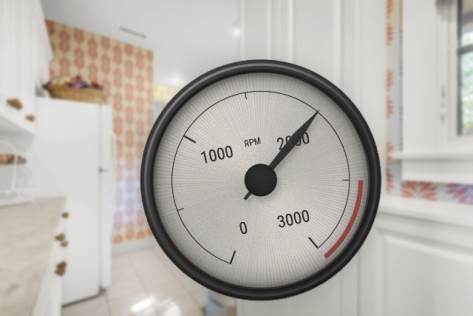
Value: 2000 rpm
